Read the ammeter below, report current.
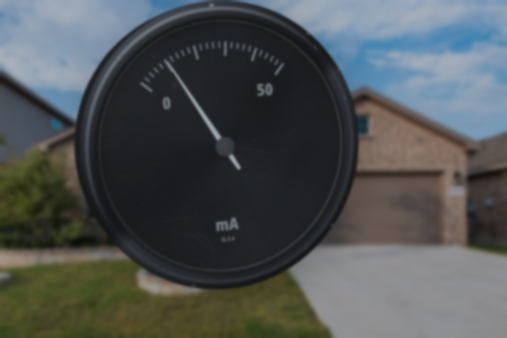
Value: 10 mA
